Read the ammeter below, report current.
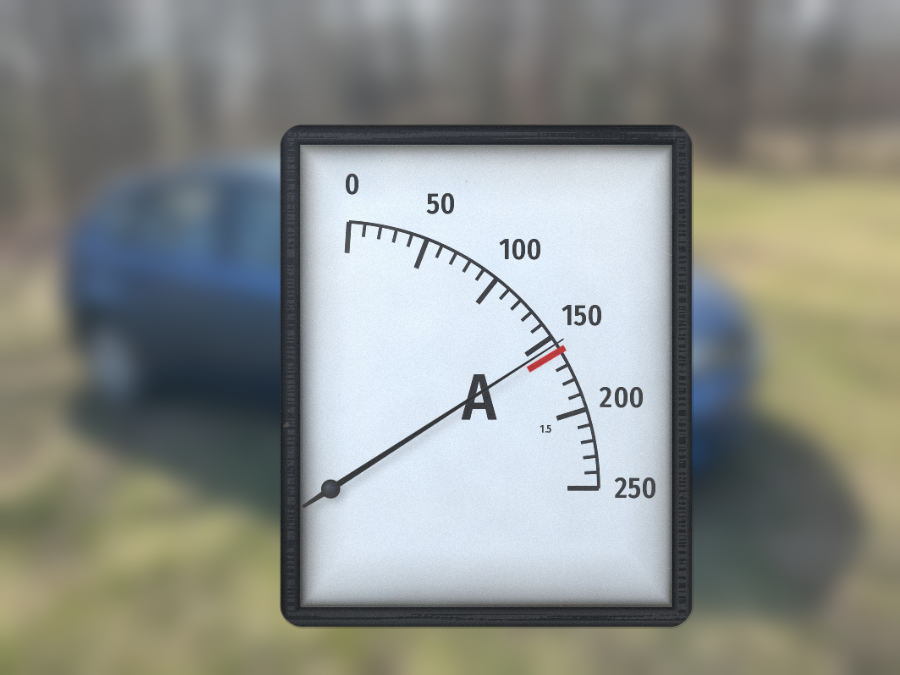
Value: 155 A
